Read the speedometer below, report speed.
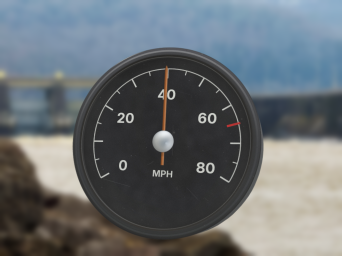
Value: 40 mph
